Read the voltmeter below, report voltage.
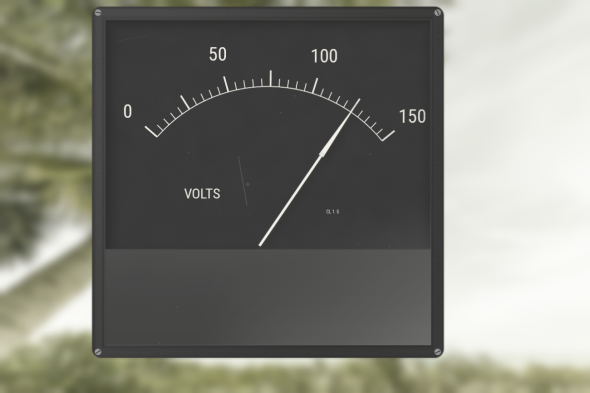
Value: 125 V
